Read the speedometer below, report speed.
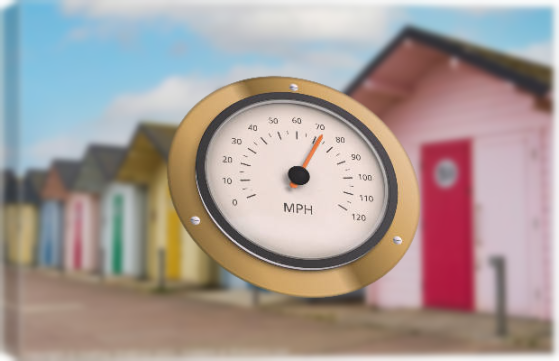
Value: 72.5 mph
